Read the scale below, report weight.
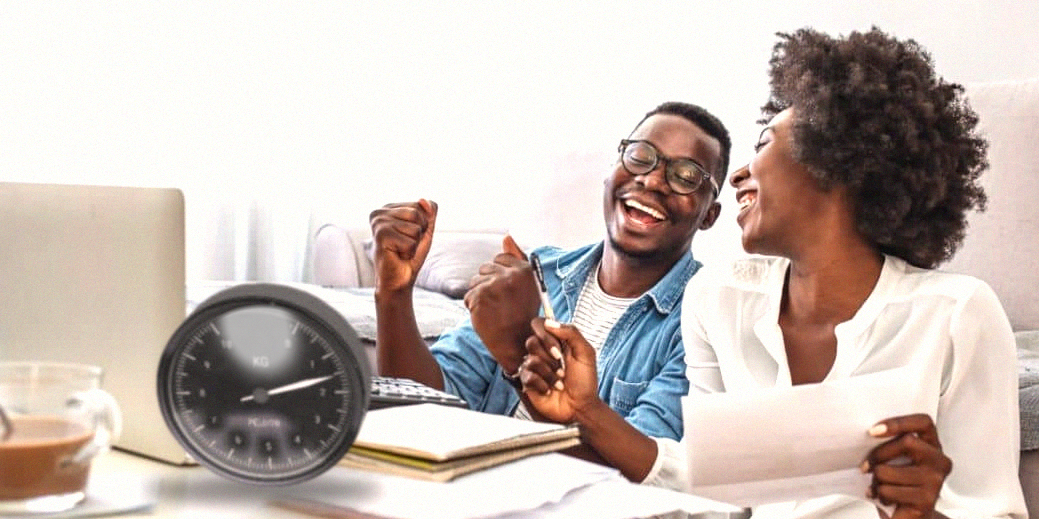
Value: 1.5 kg
